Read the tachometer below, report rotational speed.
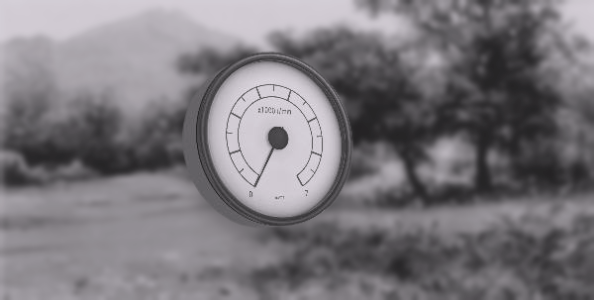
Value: 0 rpm
